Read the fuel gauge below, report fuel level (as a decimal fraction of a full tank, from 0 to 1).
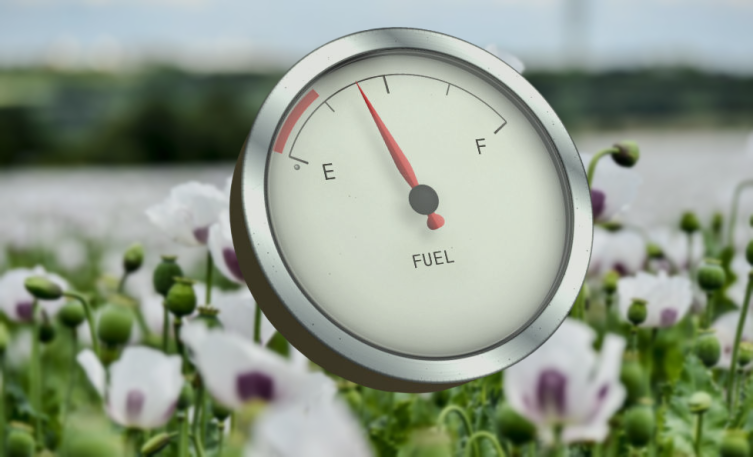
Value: 0.375
